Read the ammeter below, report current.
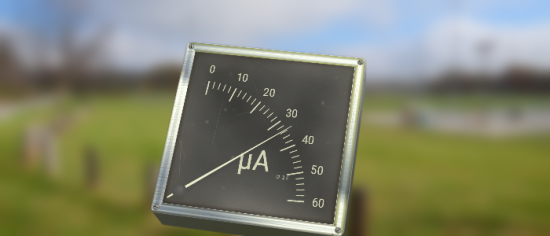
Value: 34 µA
